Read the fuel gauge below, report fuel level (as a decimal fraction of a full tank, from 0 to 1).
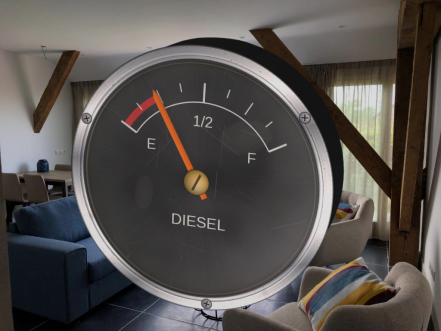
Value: 0.25
